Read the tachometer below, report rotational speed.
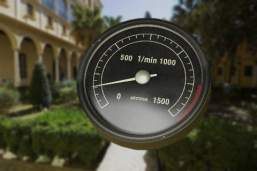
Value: 150 rpm
